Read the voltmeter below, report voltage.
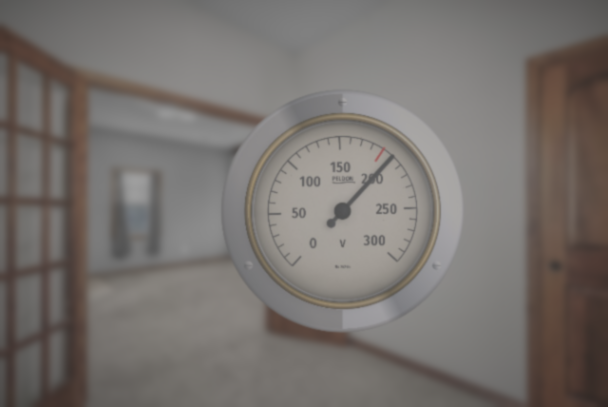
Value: 200 V
